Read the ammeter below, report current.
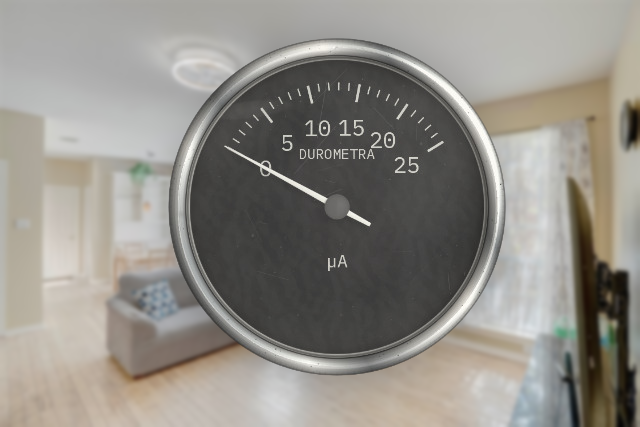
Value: 0 µA
